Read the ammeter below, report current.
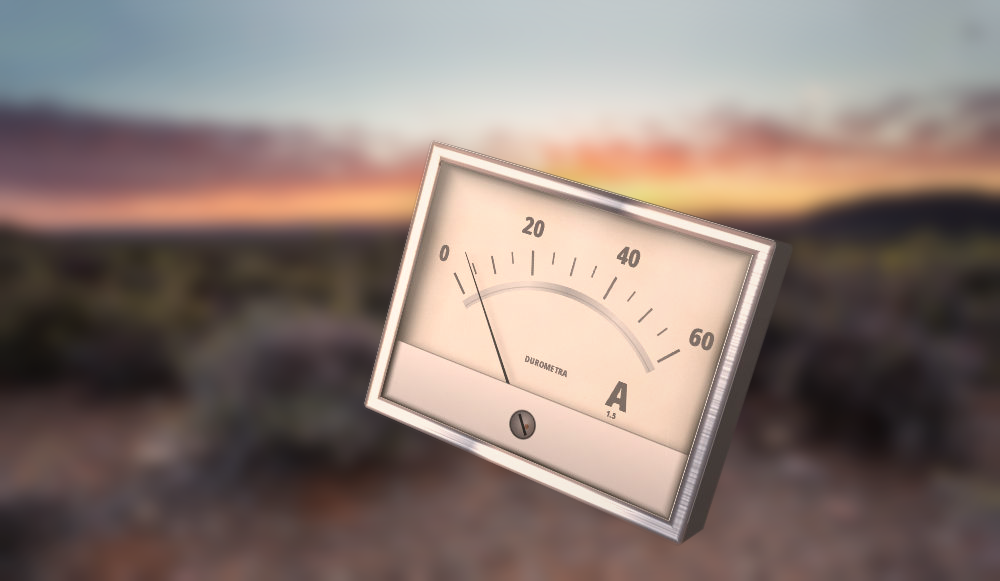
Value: 5 A
